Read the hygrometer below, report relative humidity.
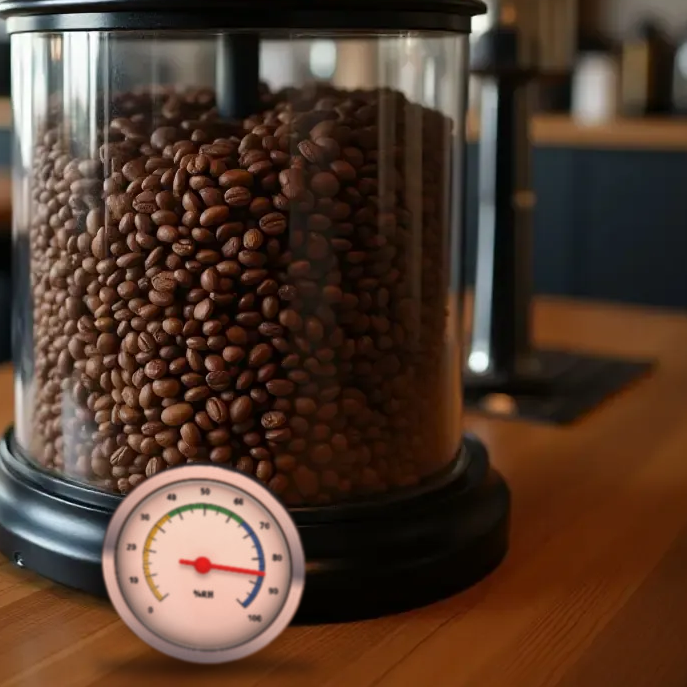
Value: 85 %
